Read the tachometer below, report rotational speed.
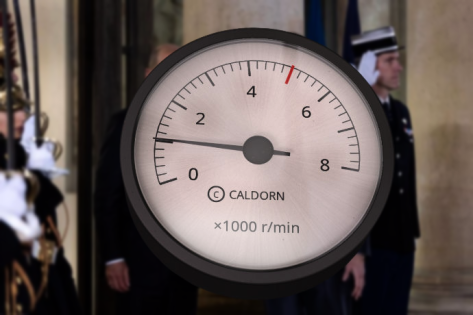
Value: 1000 rpm
